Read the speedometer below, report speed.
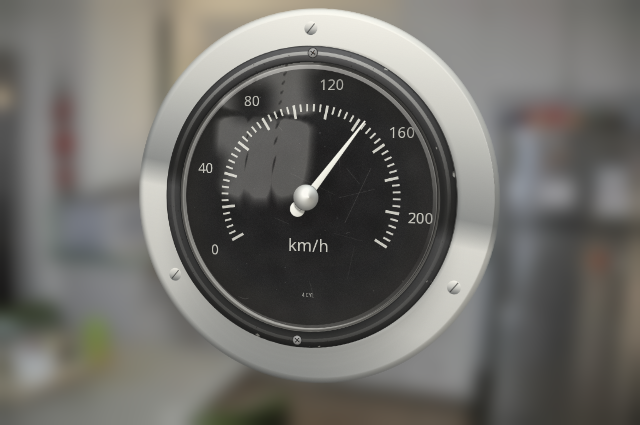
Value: 144 km/h
